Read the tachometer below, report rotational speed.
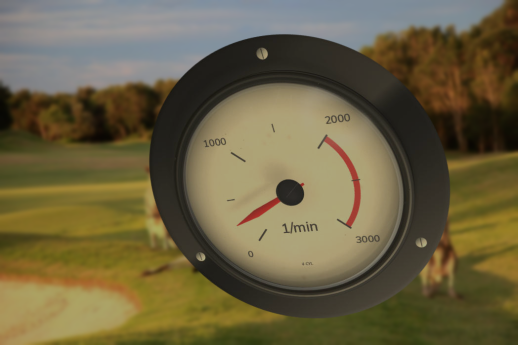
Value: 250 rpm
